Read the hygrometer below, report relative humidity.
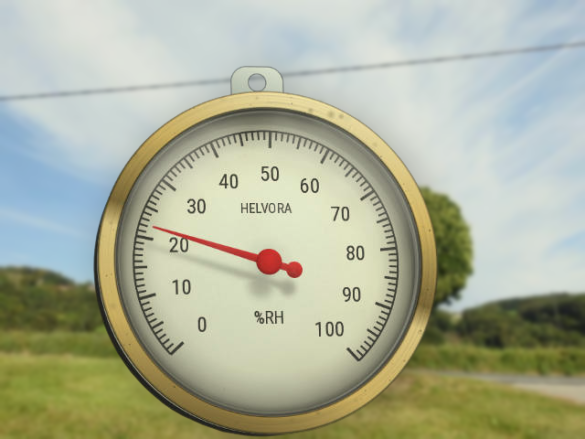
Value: 22 %
